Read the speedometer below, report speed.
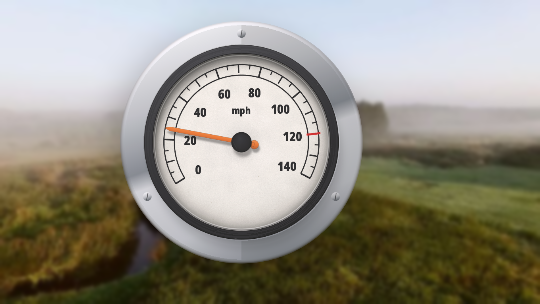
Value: 25 mph
